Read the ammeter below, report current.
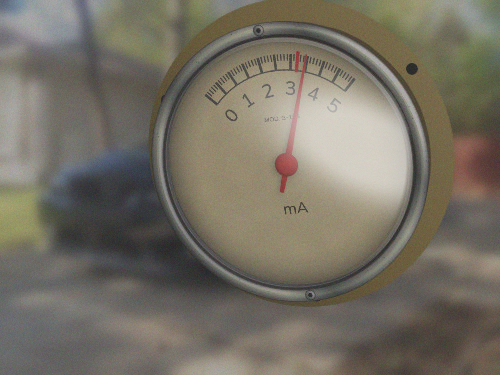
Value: 3.5 mA
